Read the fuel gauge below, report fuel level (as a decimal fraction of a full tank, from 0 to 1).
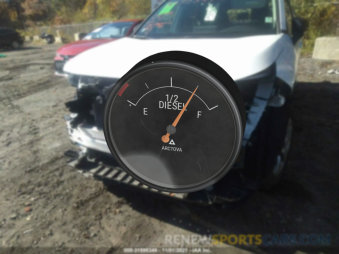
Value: 0.75
